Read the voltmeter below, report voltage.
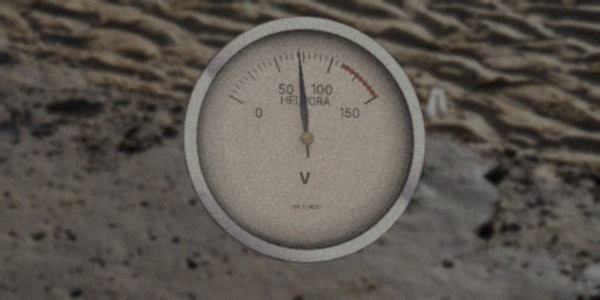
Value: 70 V
